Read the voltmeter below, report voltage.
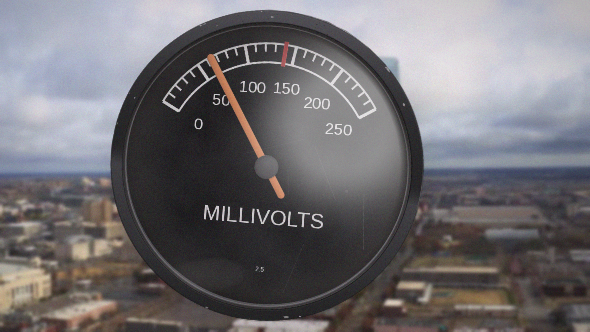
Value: 65 mV
